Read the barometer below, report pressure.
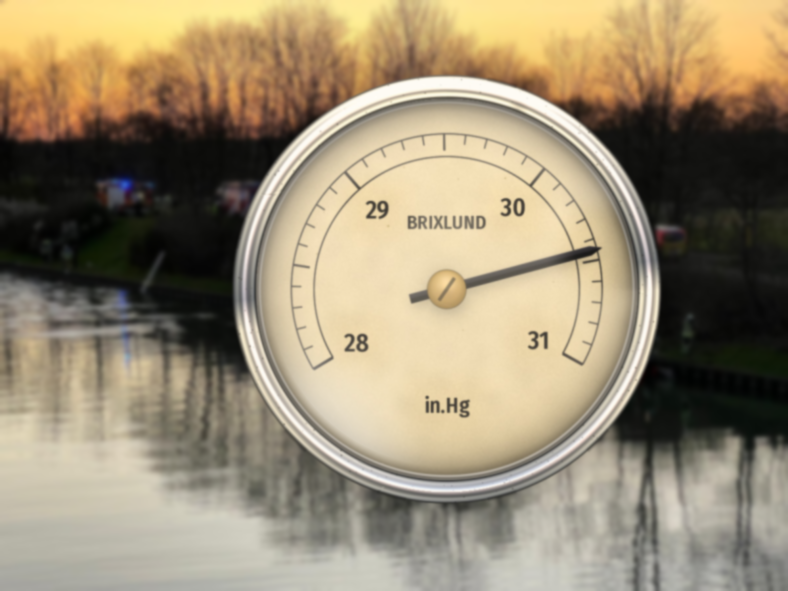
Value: 30.45 inHg
